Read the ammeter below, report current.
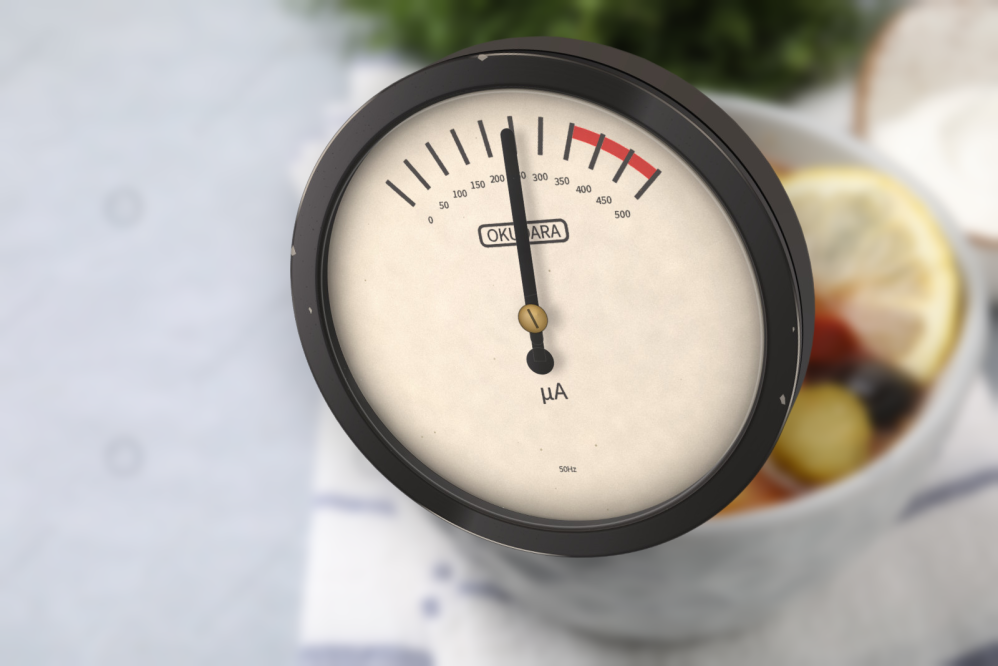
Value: 250 µA
